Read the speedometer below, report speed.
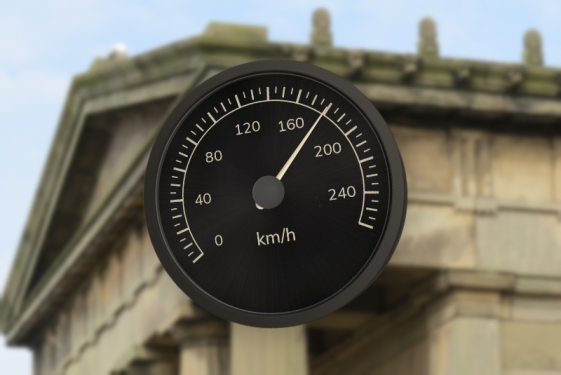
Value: 180 km/h
